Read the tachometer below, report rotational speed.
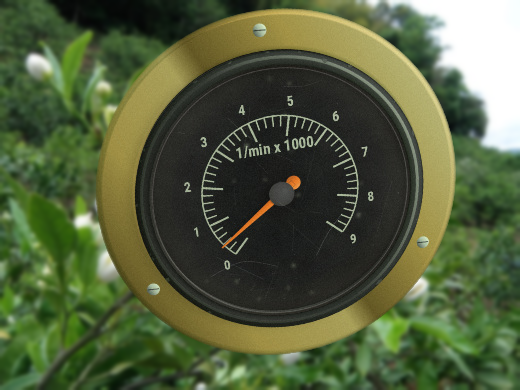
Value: 400 rpm
